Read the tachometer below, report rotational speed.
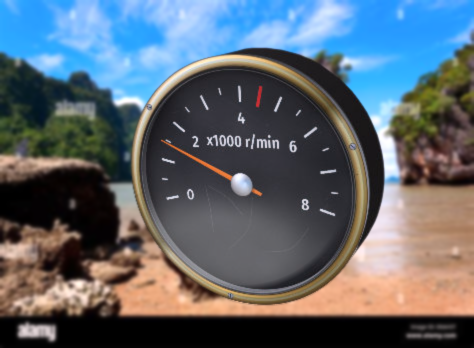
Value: 1500 rpm
